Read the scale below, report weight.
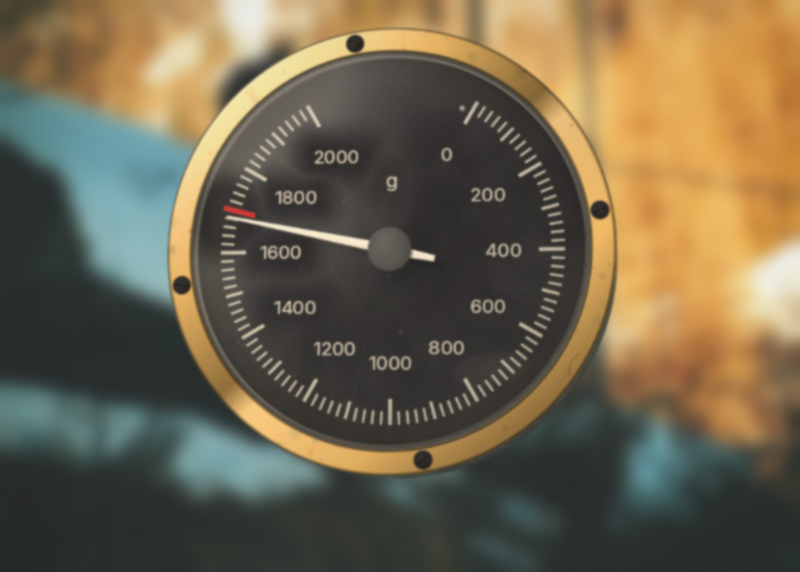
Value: 1680 g
